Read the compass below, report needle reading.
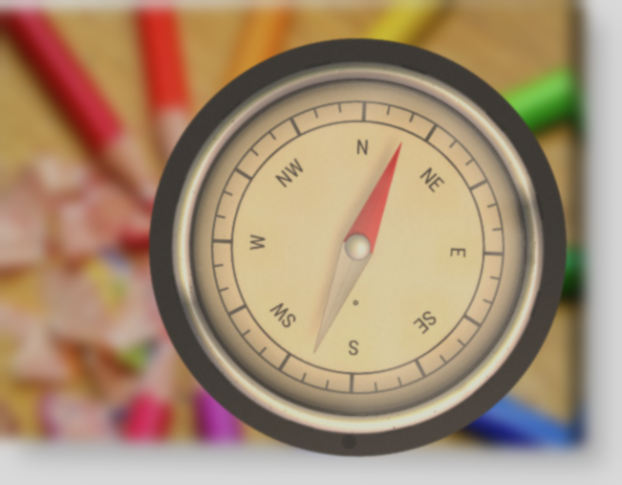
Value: 20 °
